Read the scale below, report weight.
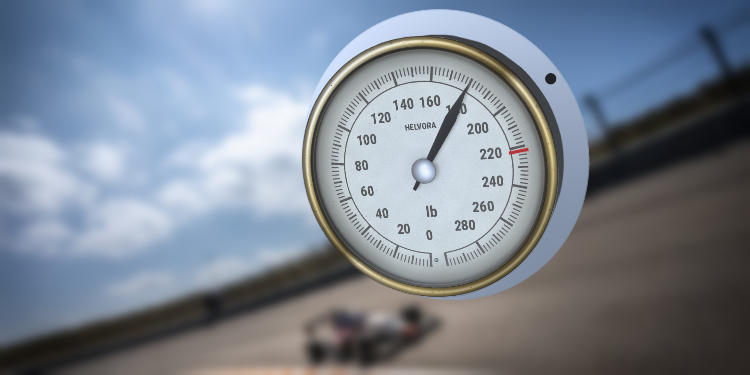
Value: 180 lb
